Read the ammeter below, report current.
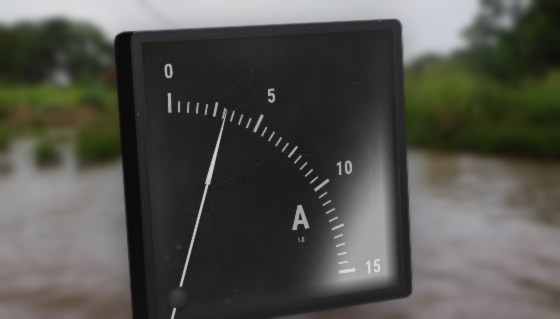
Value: 3 A
